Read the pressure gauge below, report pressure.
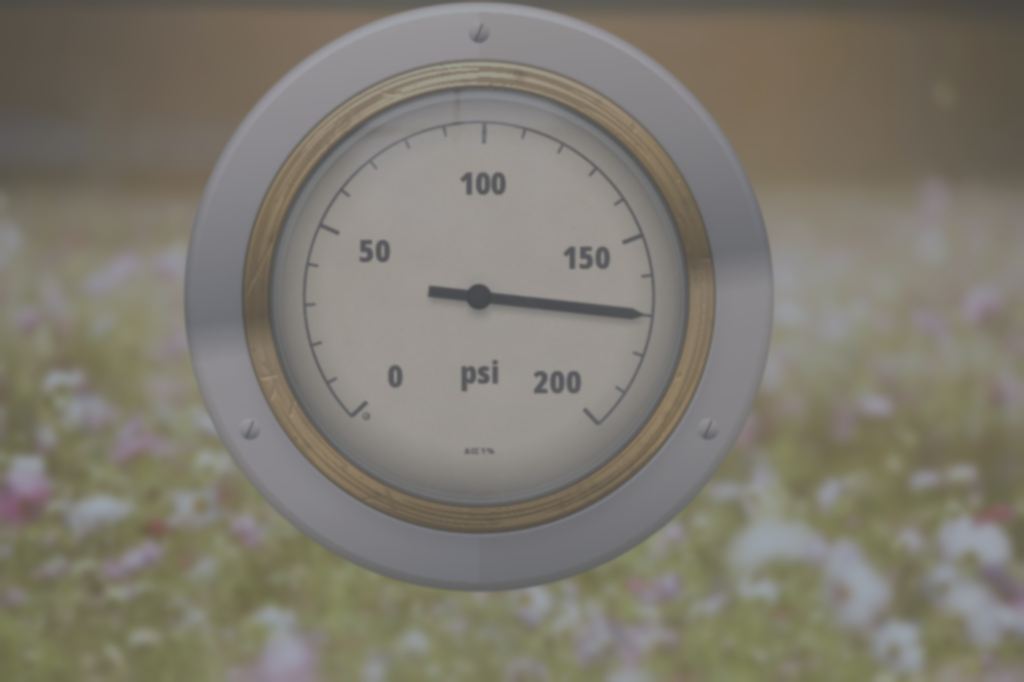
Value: 170 psi
